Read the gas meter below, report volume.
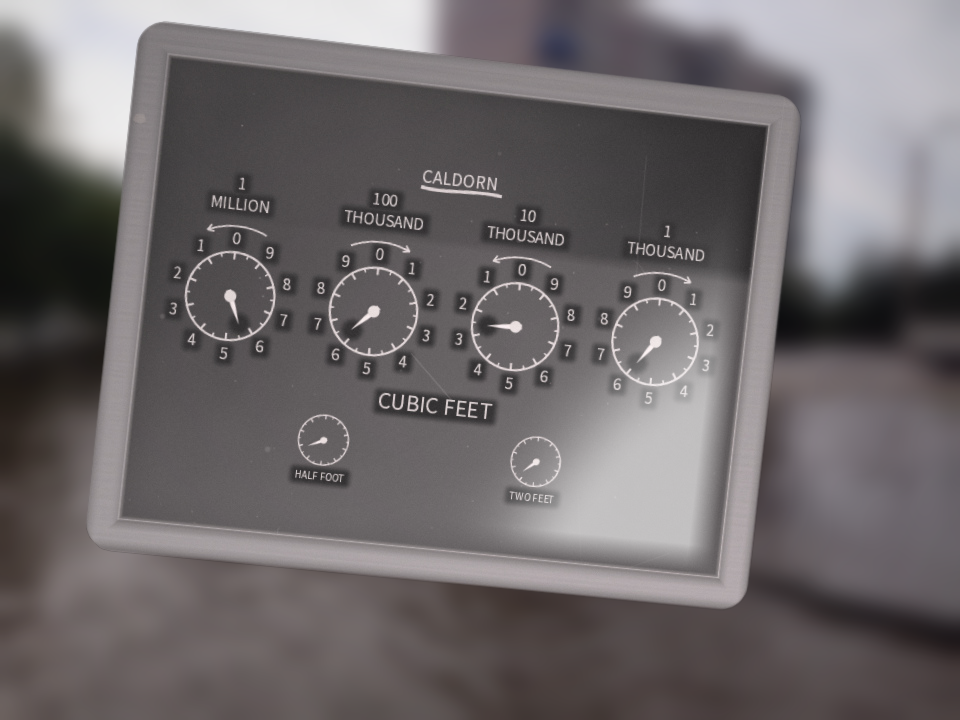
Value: 562600 ft³
